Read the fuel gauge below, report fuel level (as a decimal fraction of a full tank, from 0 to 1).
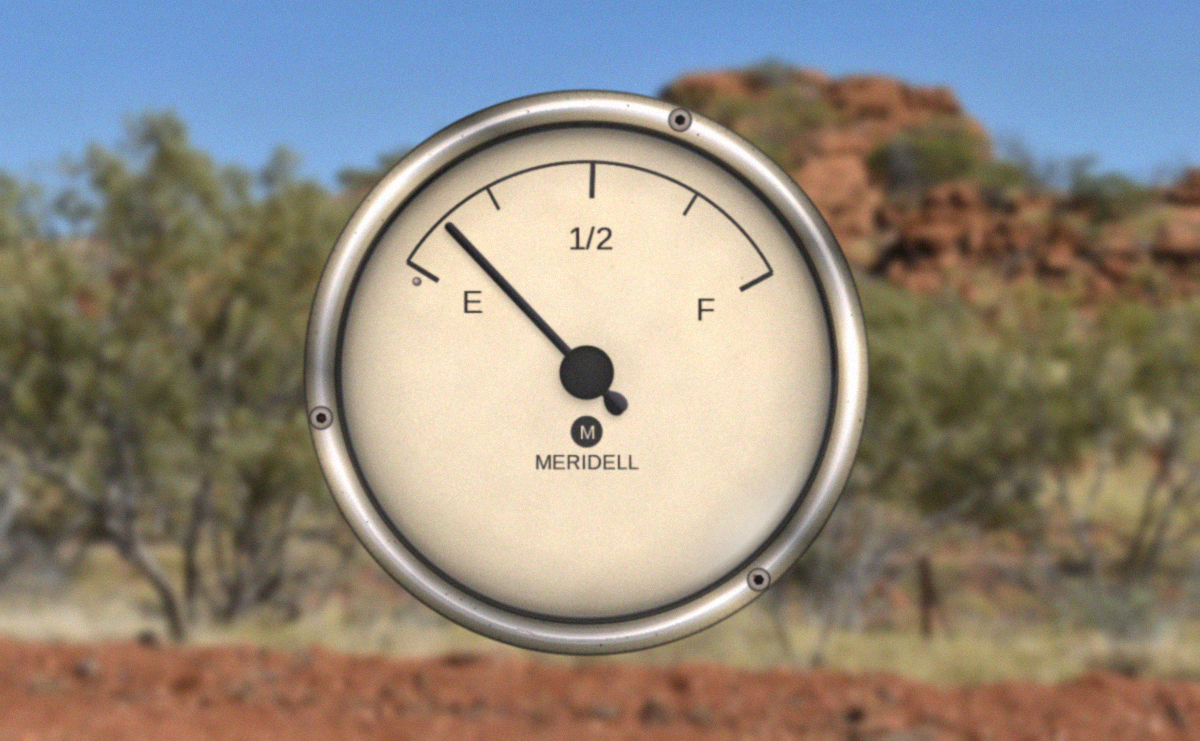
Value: 0.125
